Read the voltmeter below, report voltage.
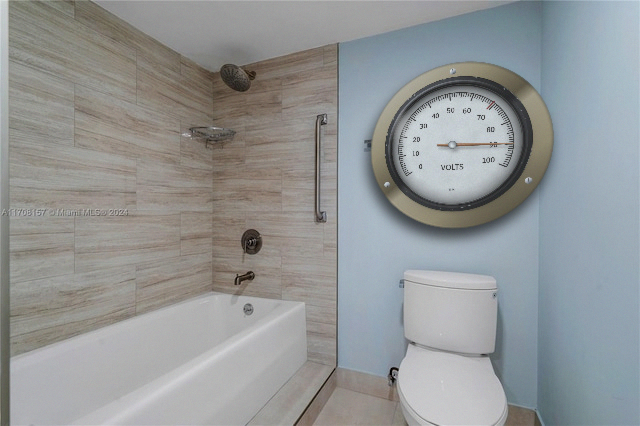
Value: 90 V
